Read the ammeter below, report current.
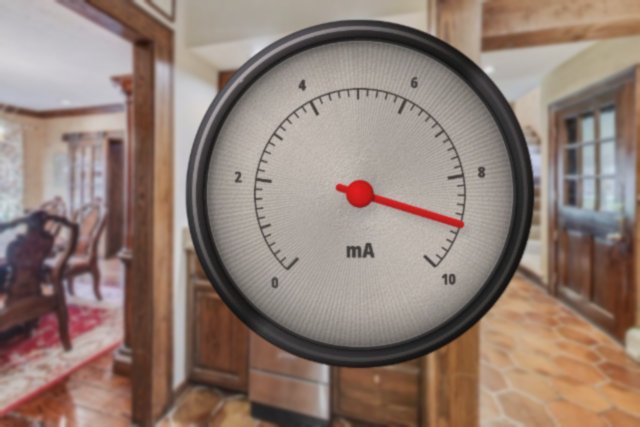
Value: 9 mA
